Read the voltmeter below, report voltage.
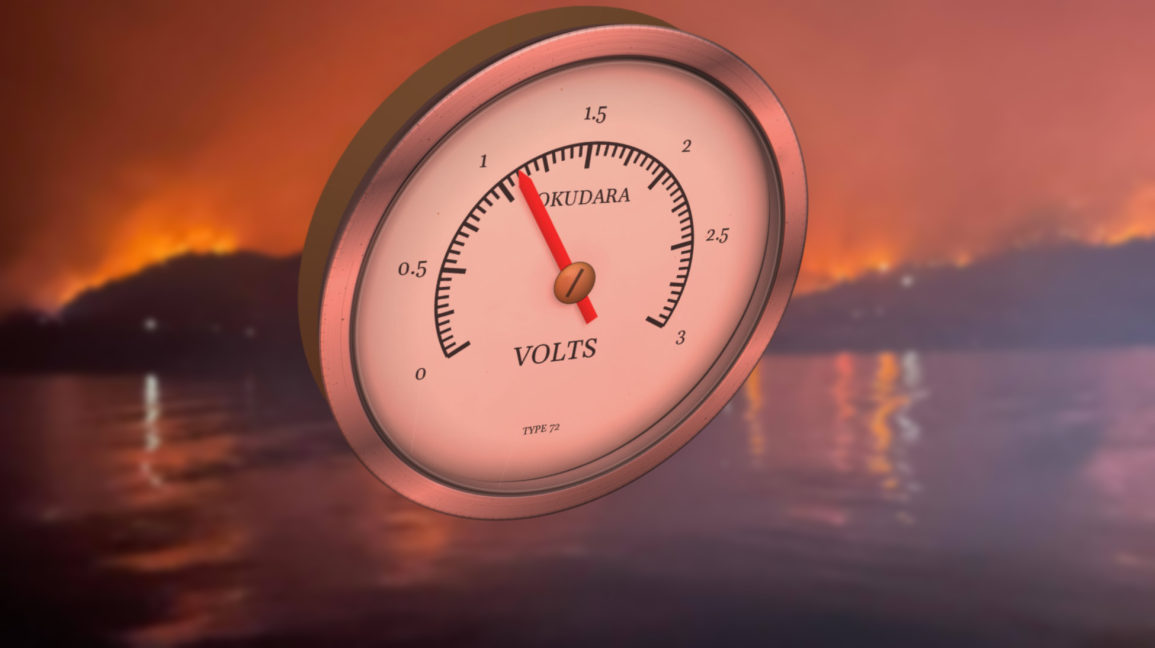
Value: 1.1 V
